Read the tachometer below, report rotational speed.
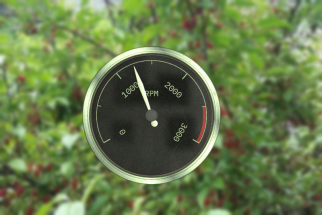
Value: 1250 rpm
